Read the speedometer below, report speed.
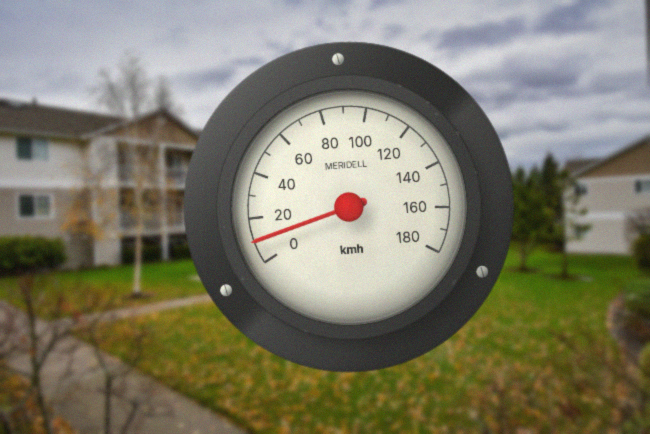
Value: 10 km/h
